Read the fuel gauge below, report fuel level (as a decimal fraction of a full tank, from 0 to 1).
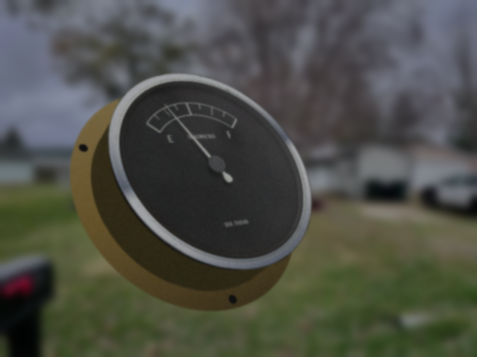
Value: 0.25
